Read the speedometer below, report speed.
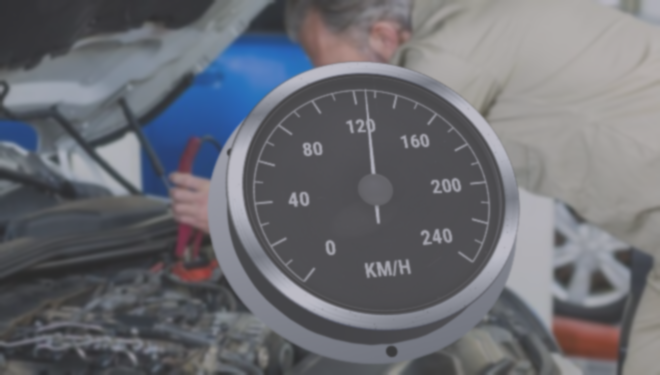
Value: 125 km/h
